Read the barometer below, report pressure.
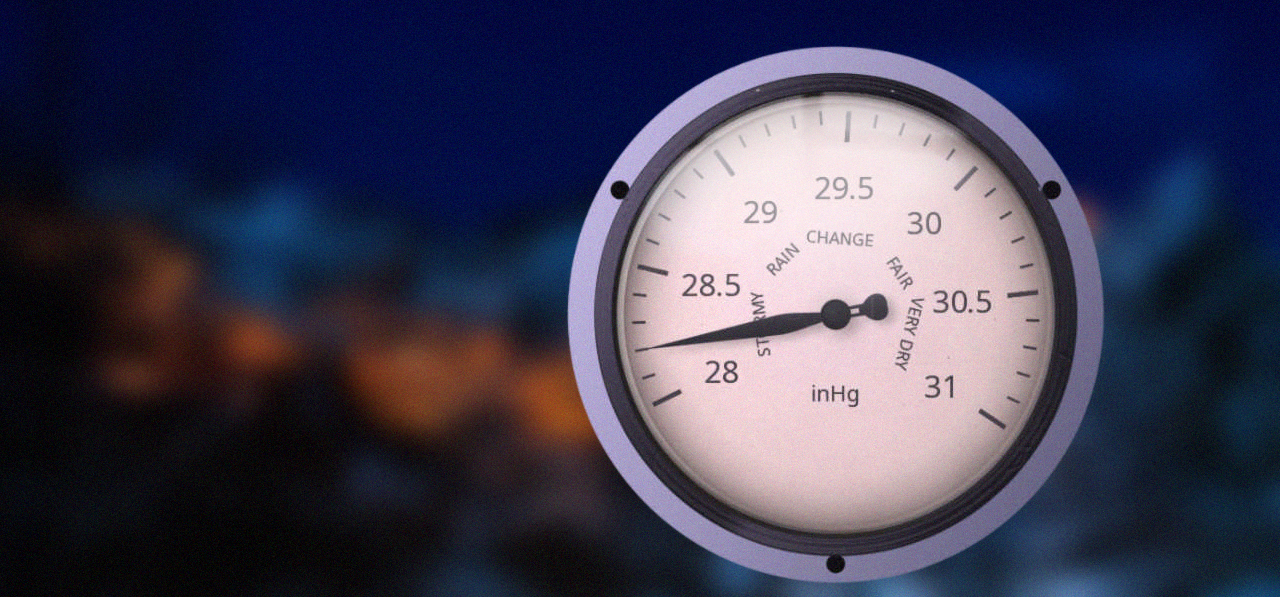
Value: 28.2 inHg
